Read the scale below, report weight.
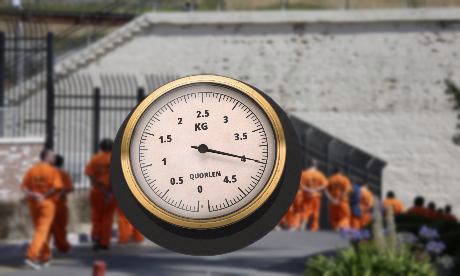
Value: 4 kg
